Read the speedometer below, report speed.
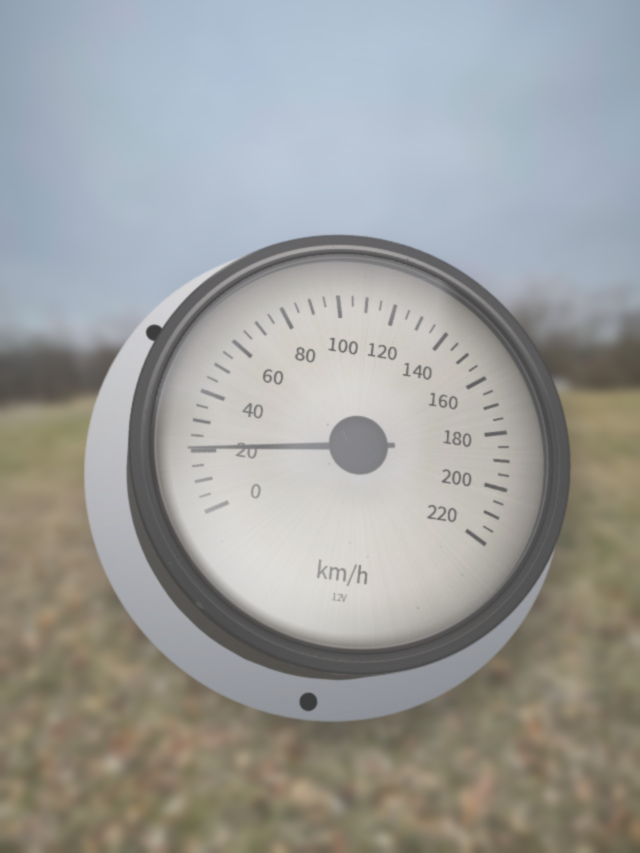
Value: 20 km/h
